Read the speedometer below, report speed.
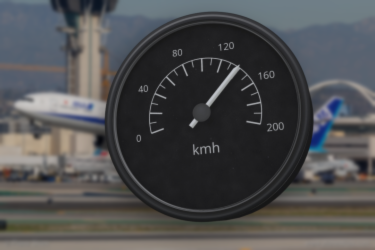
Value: 140 km/h
